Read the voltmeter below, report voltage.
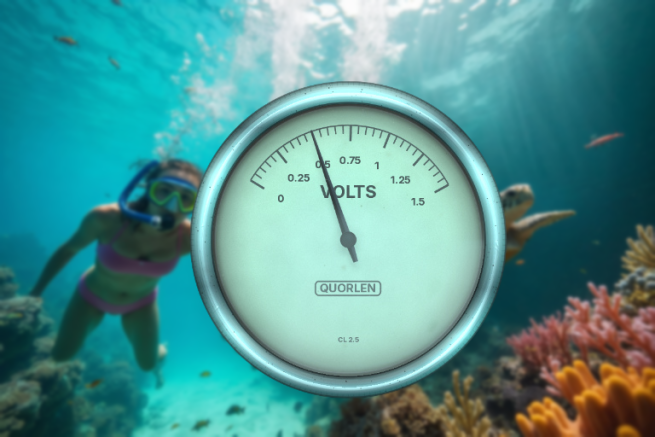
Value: 0.5 V
